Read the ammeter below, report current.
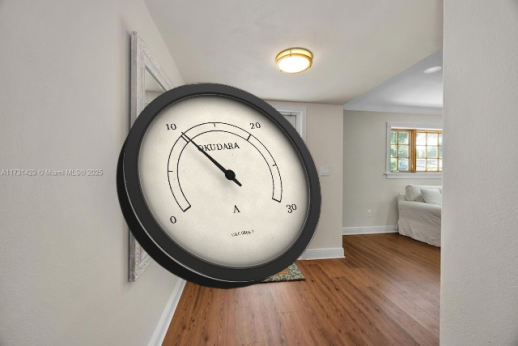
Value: 10 A
